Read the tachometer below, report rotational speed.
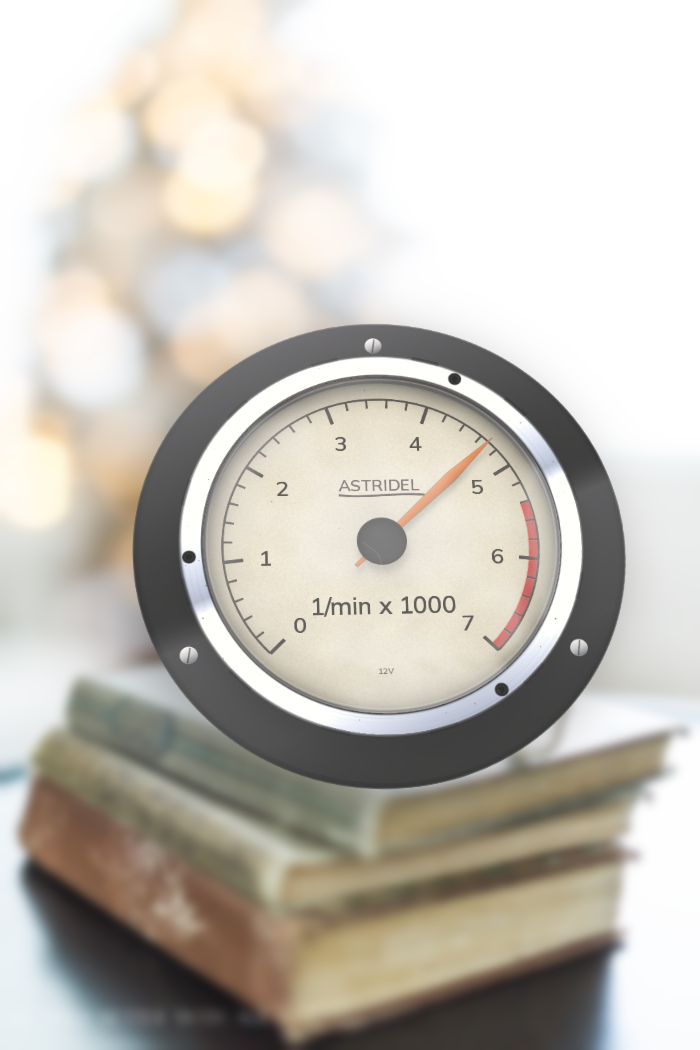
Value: 4700 rpm
